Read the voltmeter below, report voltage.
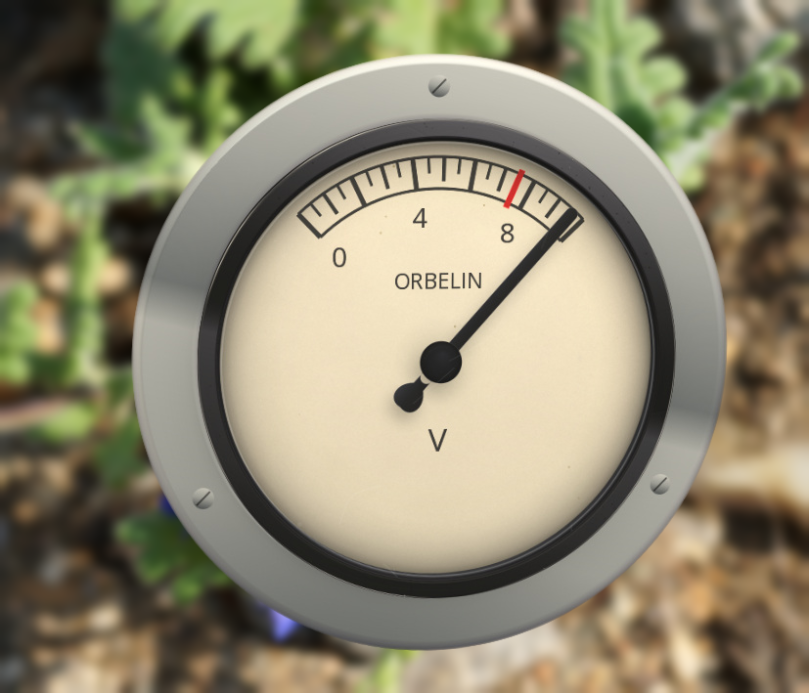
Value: 9.5 V
